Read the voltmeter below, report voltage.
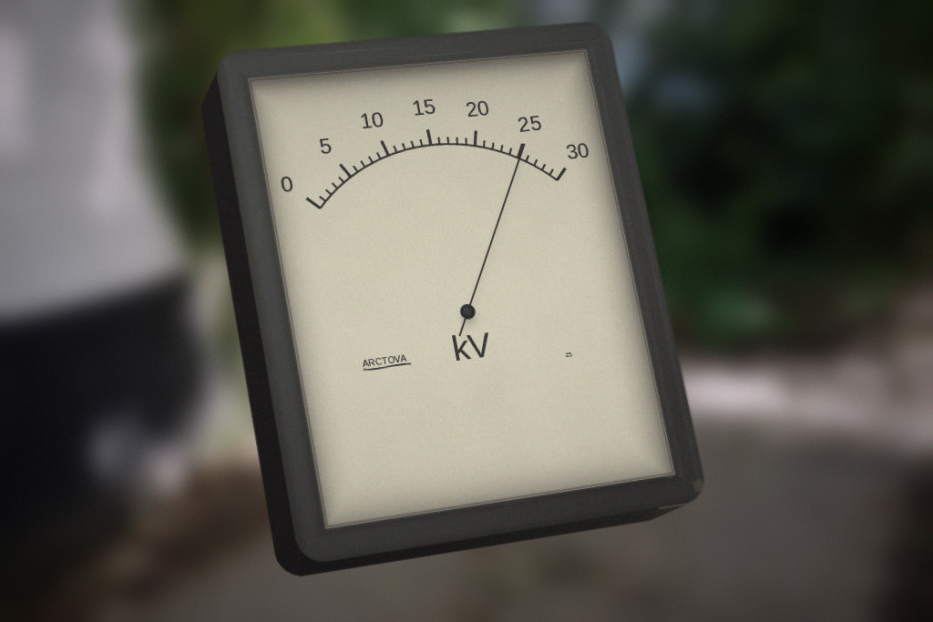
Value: 25 kV
